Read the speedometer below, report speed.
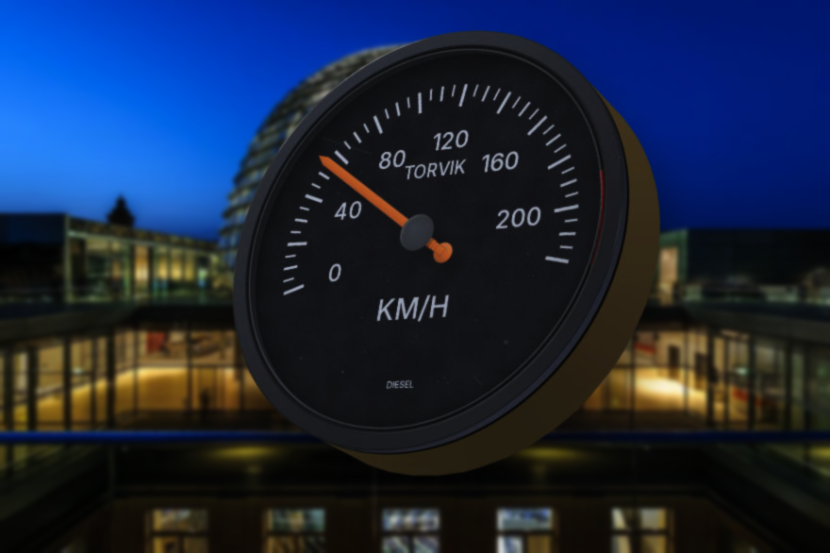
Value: 55 km/h
